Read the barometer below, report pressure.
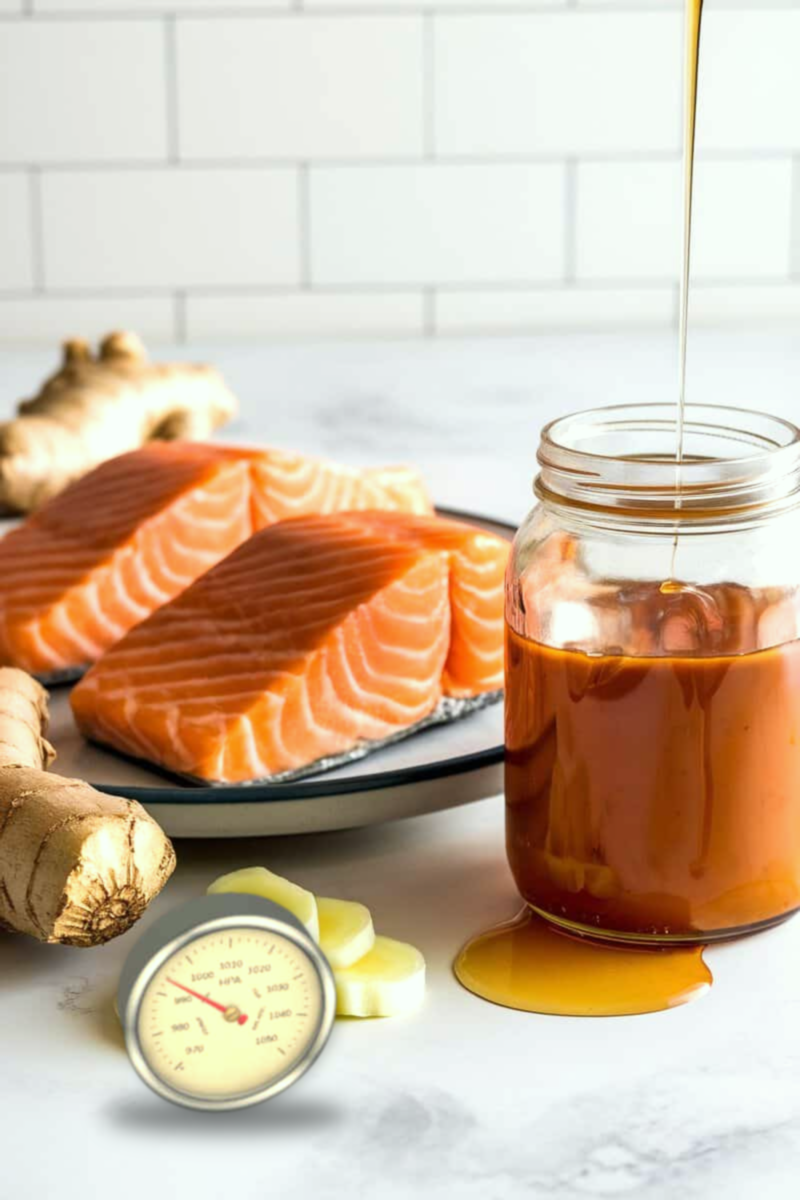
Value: 994 hPa
